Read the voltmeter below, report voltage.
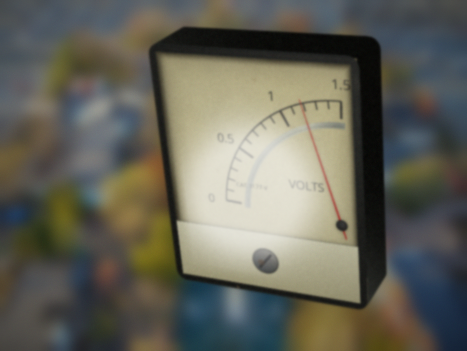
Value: 1.2 V
